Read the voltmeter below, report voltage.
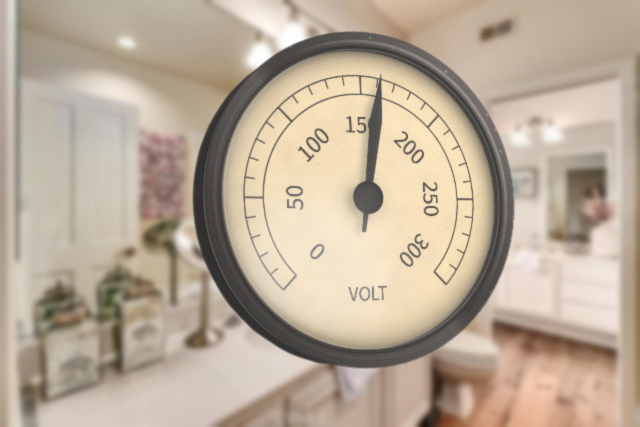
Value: 160 V
